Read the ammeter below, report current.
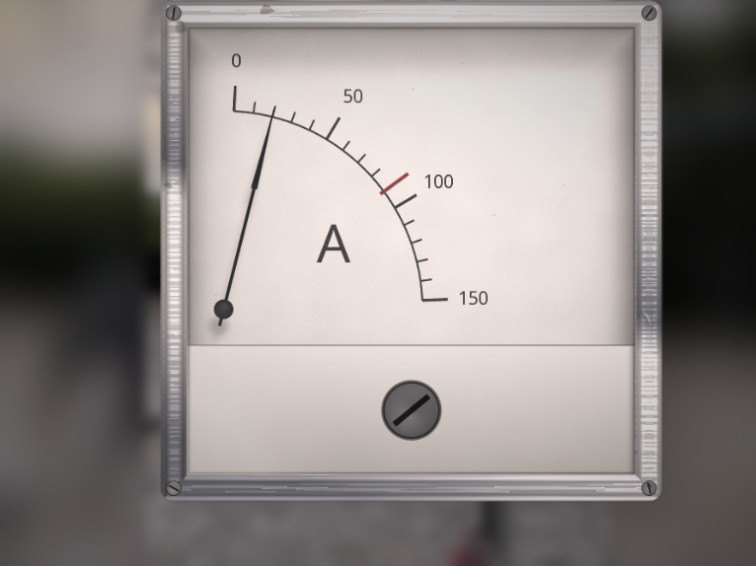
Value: 20 A
